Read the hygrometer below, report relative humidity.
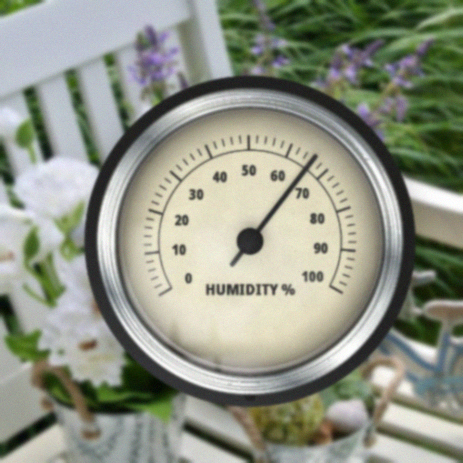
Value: 66 %
